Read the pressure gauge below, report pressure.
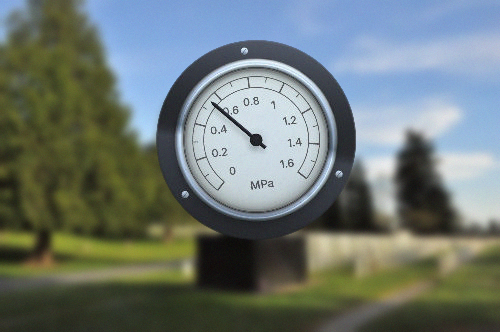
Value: 0.55 MPa
